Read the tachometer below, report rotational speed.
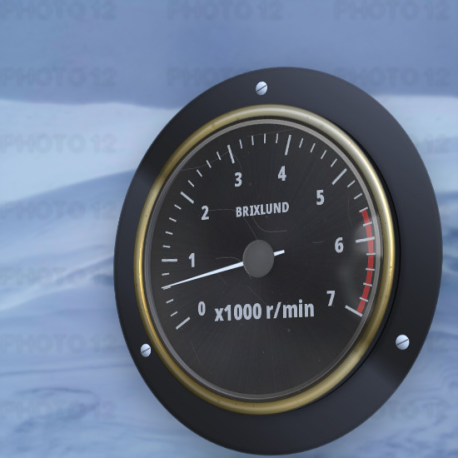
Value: 600 rpm
